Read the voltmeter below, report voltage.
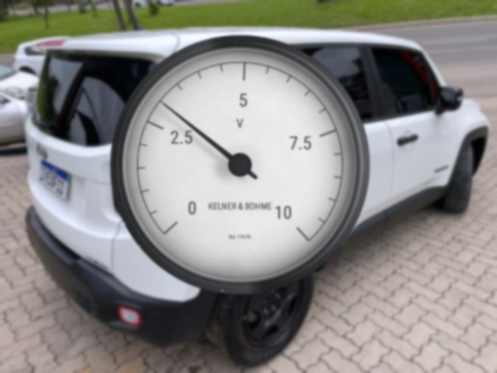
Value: 3 V
